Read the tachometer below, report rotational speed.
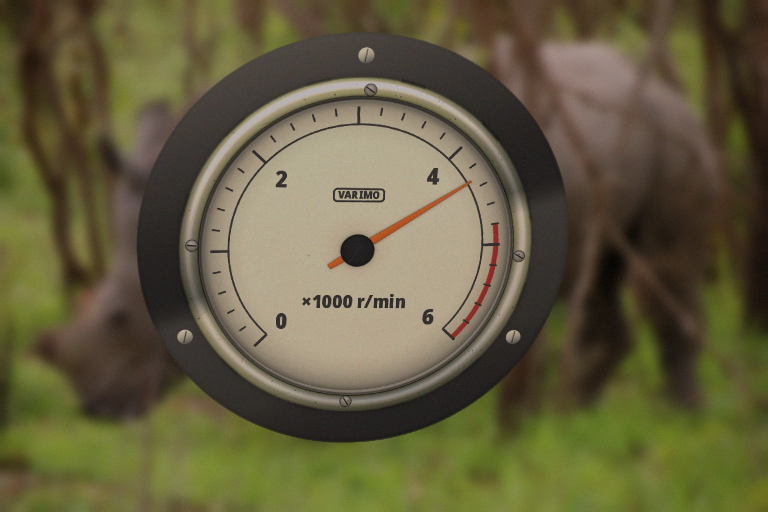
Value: 4300 rpm
